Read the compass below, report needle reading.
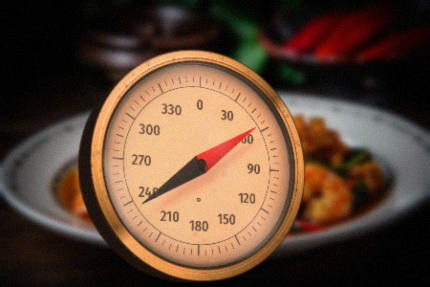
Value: 55 °
